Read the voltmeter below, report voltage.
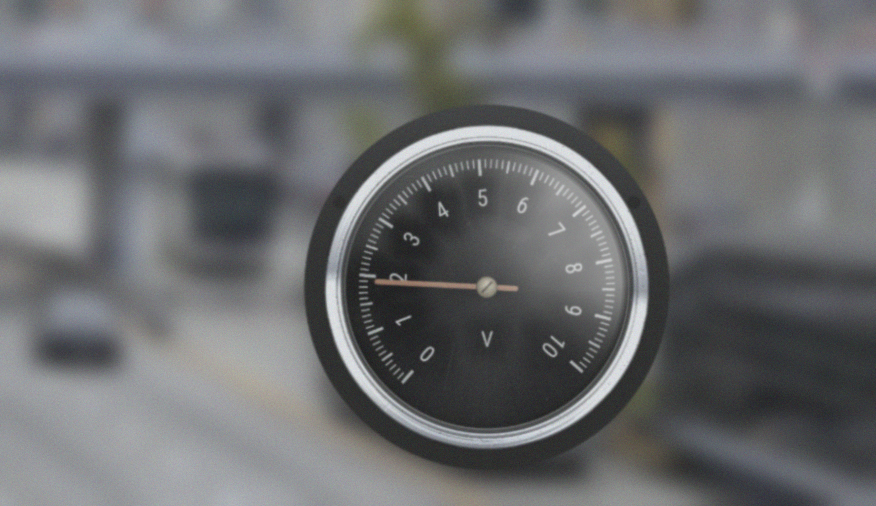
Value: 1.9 V
